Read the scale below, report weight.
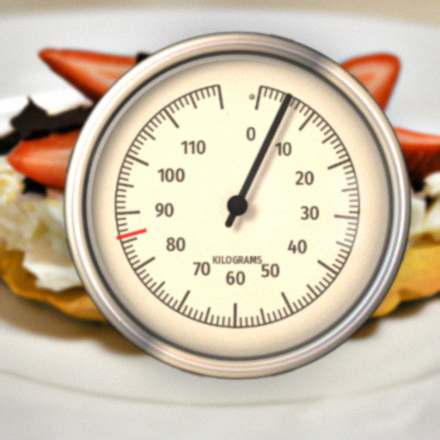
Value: 5 kg
